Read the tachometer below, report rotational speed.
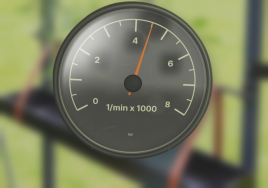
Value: 4500 rpm
